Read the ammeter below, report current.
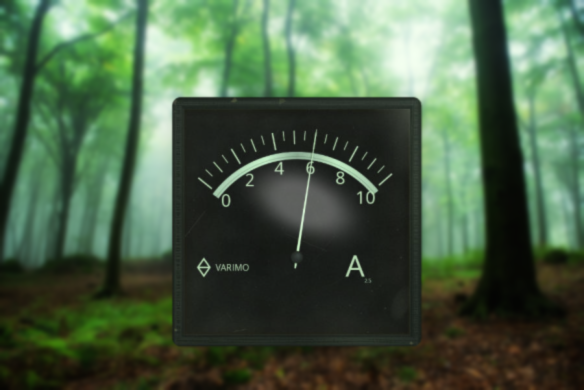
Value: 6 A
